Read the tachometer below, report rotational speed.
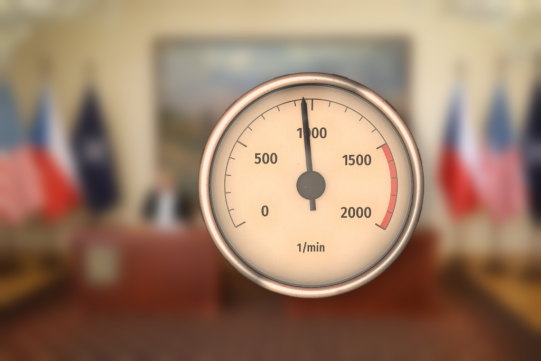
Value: 950 rpm
